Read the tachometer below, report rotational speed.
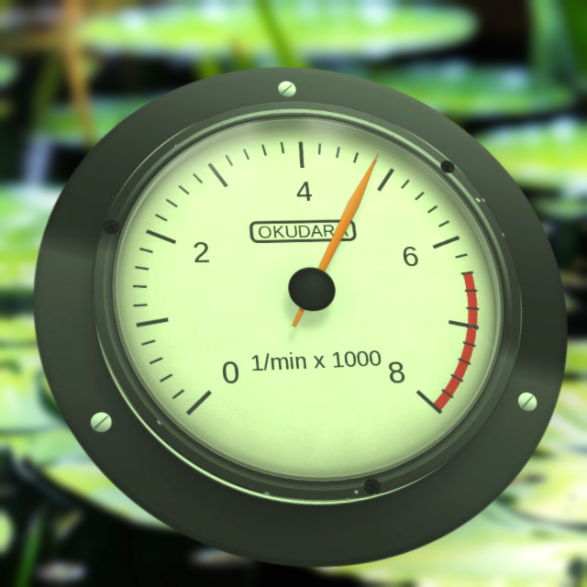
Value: 4800 rpm
